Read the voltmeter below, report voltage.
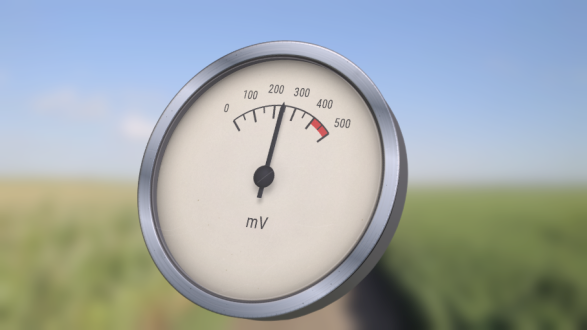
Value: 250 mV
